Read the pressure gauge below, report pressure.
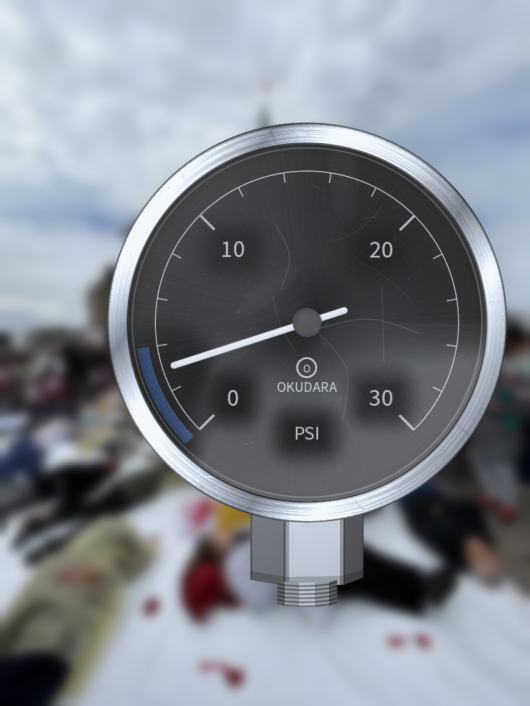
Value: 3 psi
